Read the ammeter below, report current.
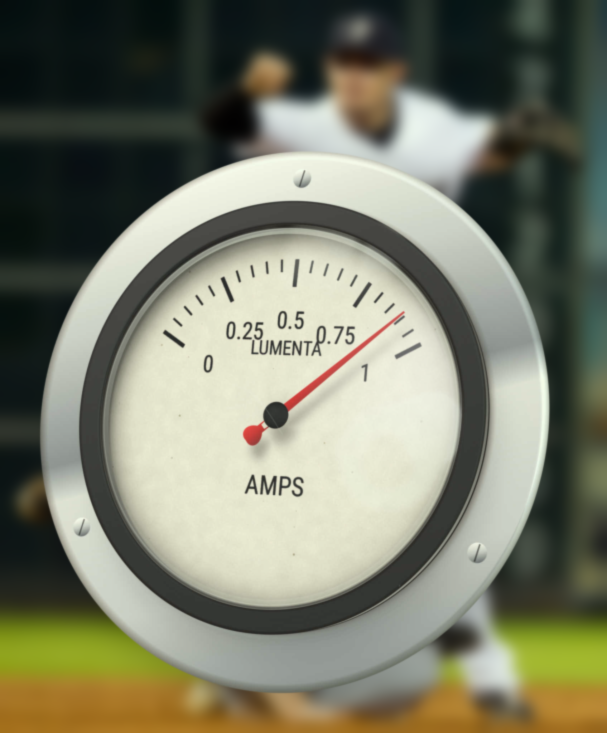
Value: 0.9 A
